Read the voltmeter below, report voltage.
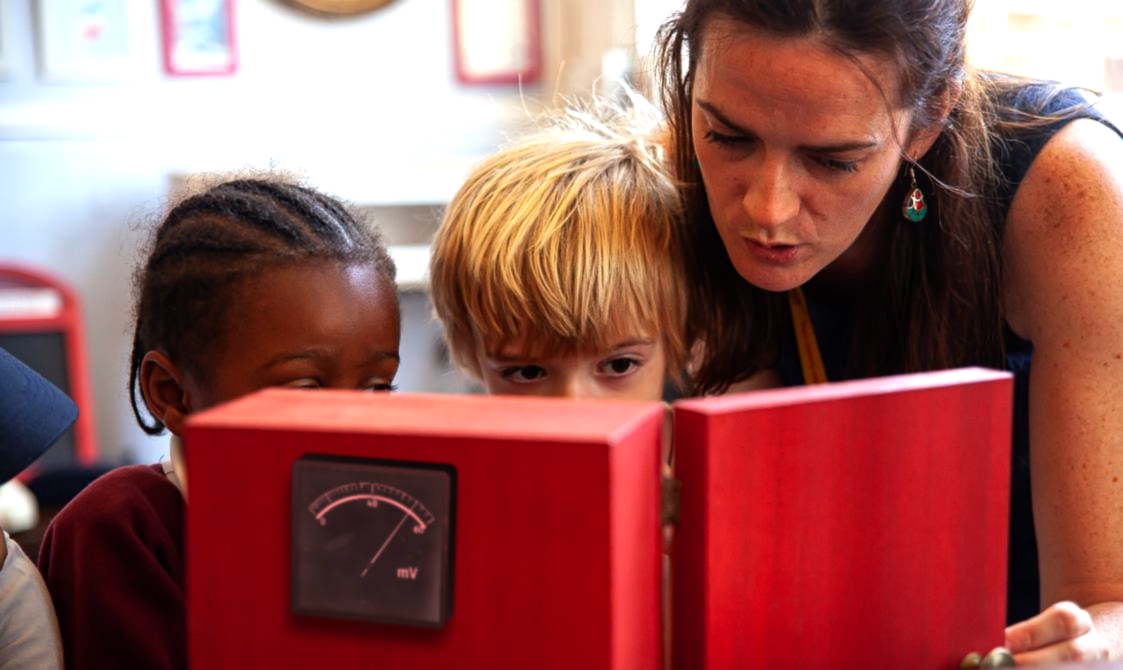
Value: 54 mV
